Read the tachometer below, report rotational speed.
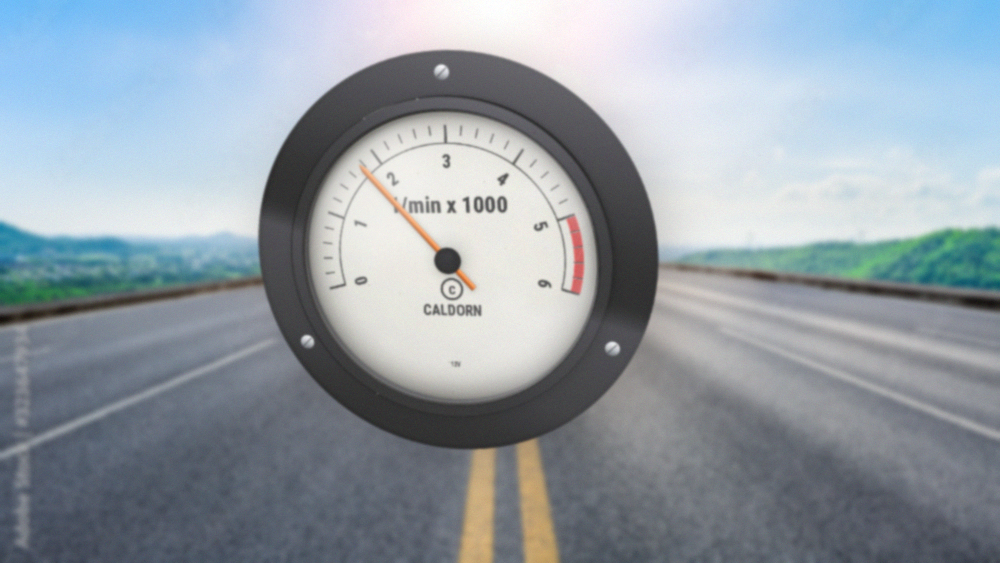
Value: 1800 rpm
